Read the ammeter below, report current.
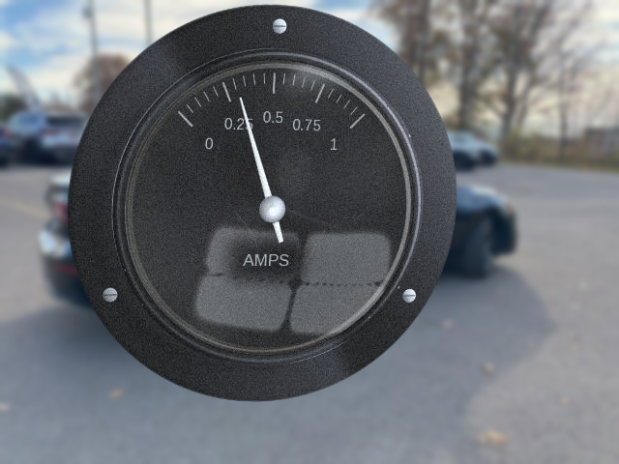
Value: 0.3 A
